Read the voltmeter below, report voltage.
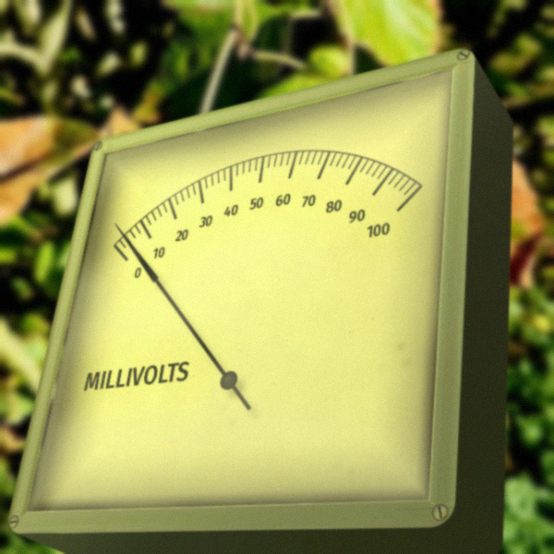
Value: 4 mV
